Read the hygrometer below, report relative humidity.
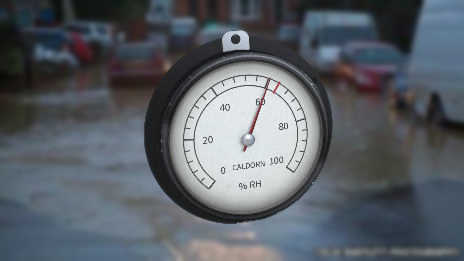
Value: 60 %
